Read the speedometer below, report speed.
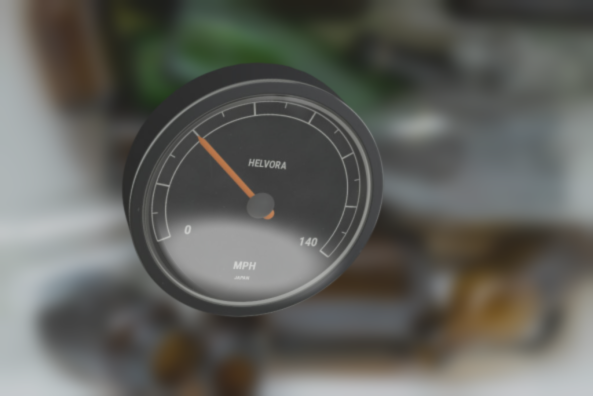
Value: 40 mph
